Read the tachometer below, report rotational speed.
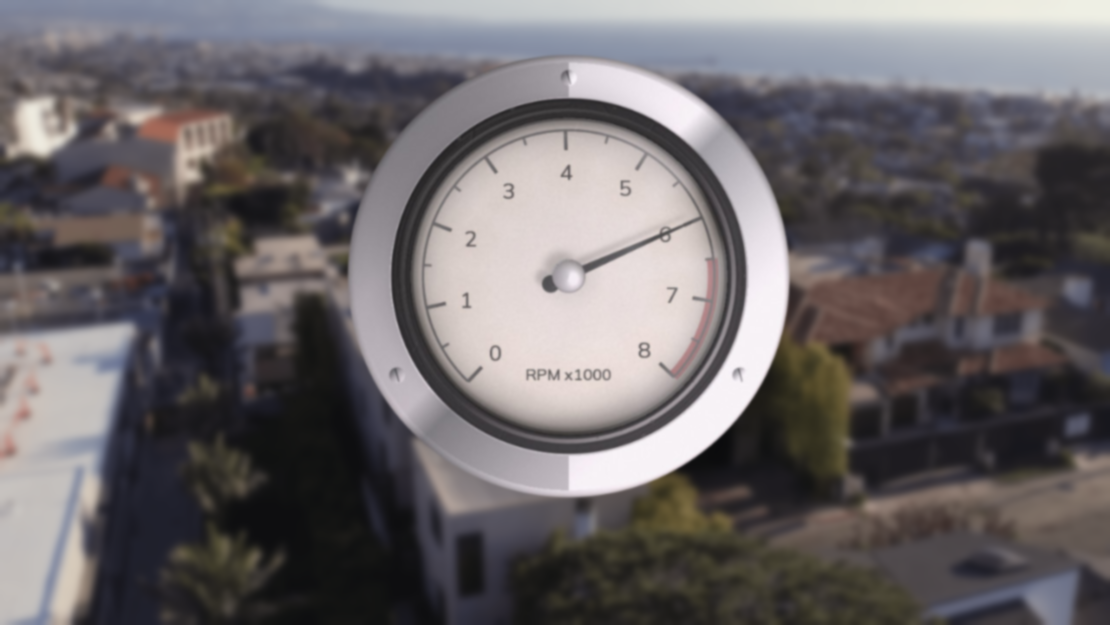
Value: 6000 rpm
